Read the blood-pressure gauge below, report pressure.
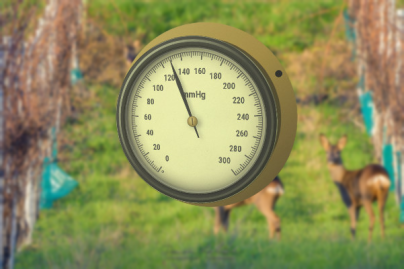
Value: 130 mmHg
